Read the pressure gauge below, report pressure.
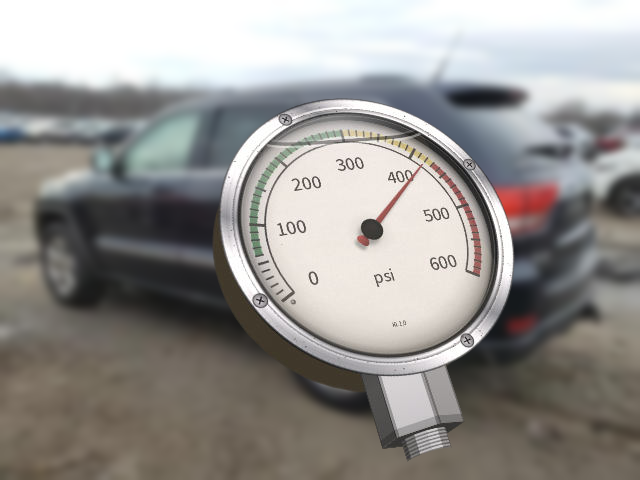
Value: 420 psi
